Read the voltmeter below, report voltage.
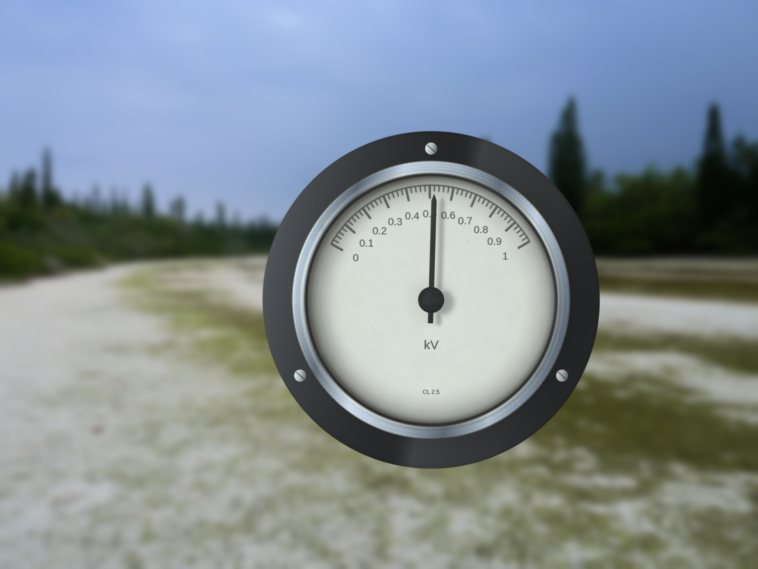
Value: 0.52 kV
